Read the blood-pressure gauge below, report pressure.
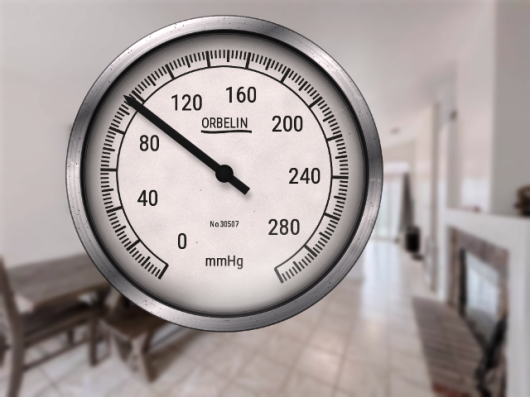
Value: 96 mmHg
